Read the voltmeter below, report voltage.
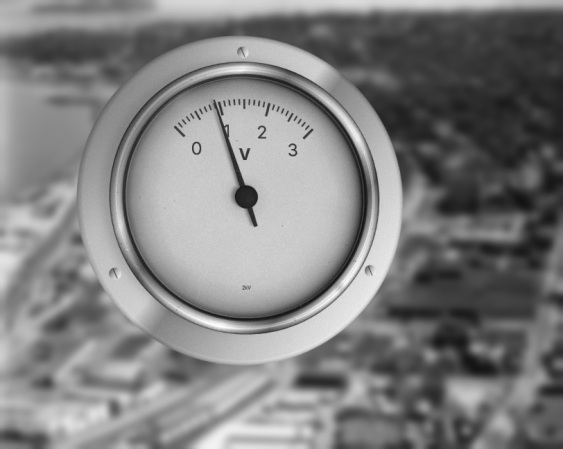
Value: 0.9 V
